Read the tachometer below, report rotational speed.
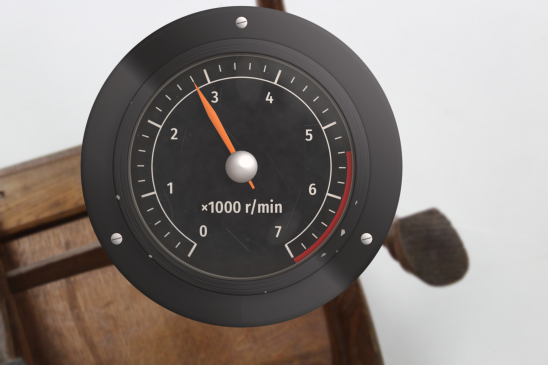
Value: 2800 rpm
